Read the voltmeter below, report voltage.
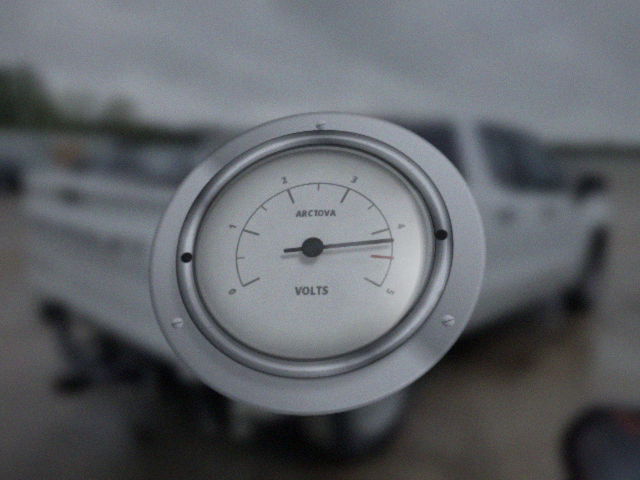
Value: 4.25 V
